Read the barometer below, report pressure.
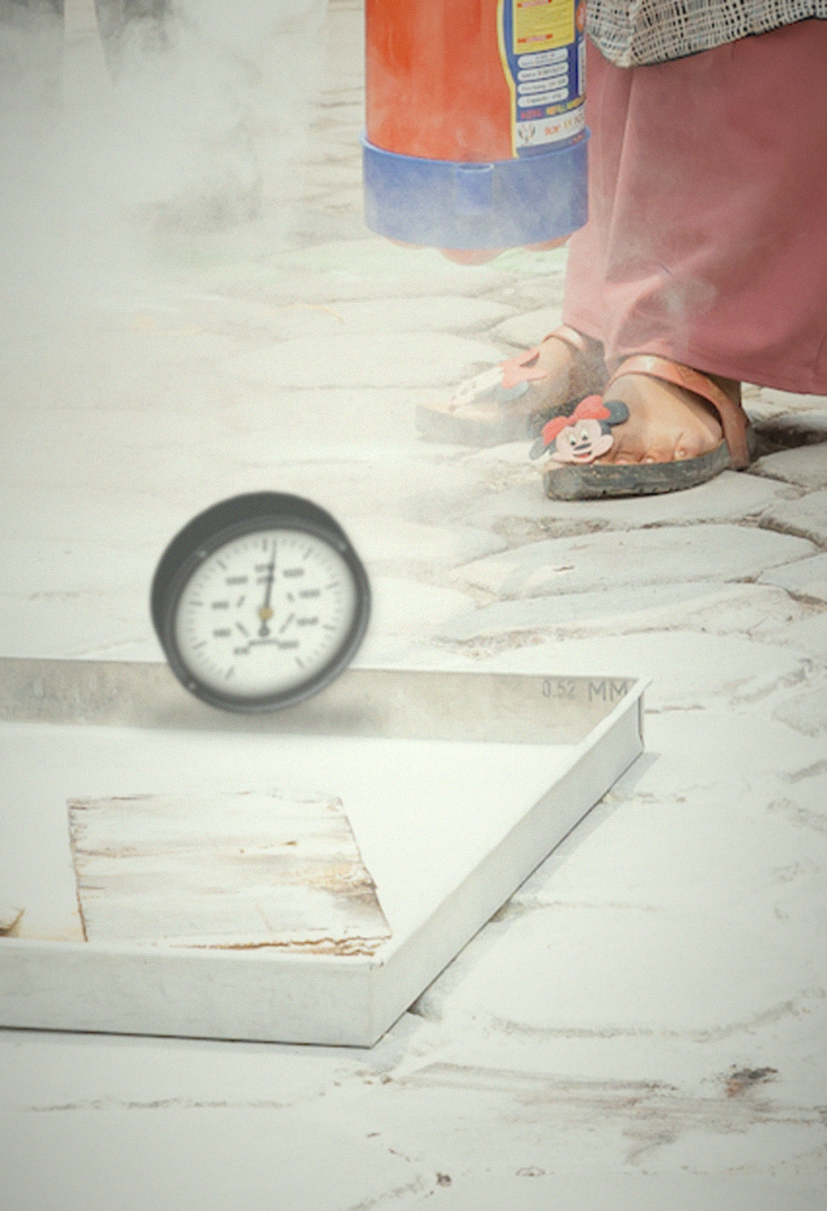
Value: 1012 hPa
